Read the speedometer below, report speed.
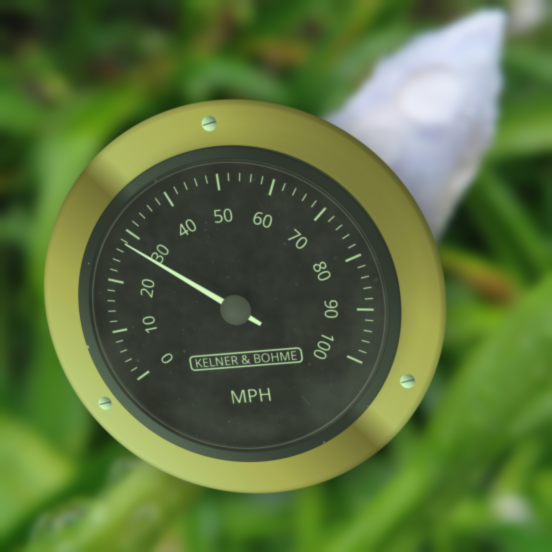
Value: 28 mph
